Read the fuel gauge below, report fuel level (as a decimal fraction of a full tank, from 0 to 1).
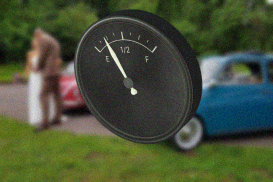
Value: 0.25
